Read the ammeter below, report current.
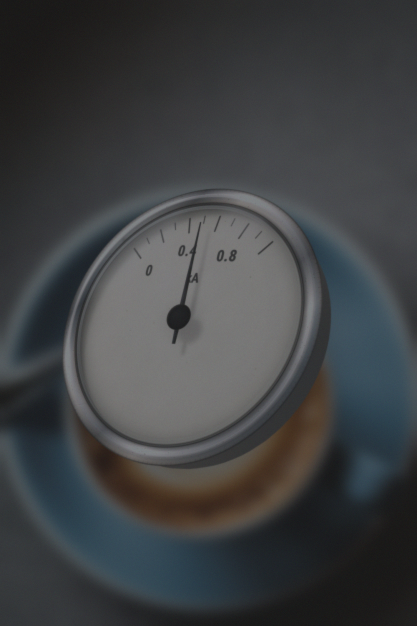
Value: 0.5 kA
